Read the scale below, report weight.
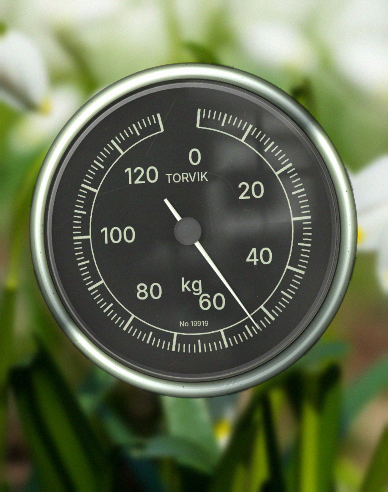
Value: 53 kg
